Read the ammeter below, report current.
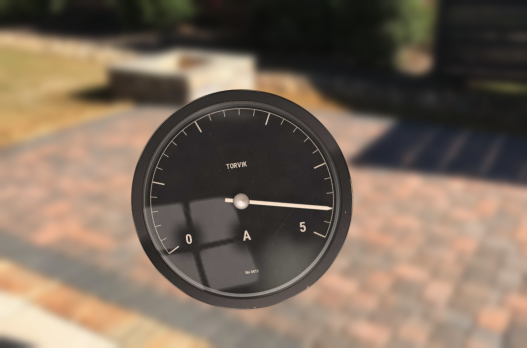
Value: 4.6 A
